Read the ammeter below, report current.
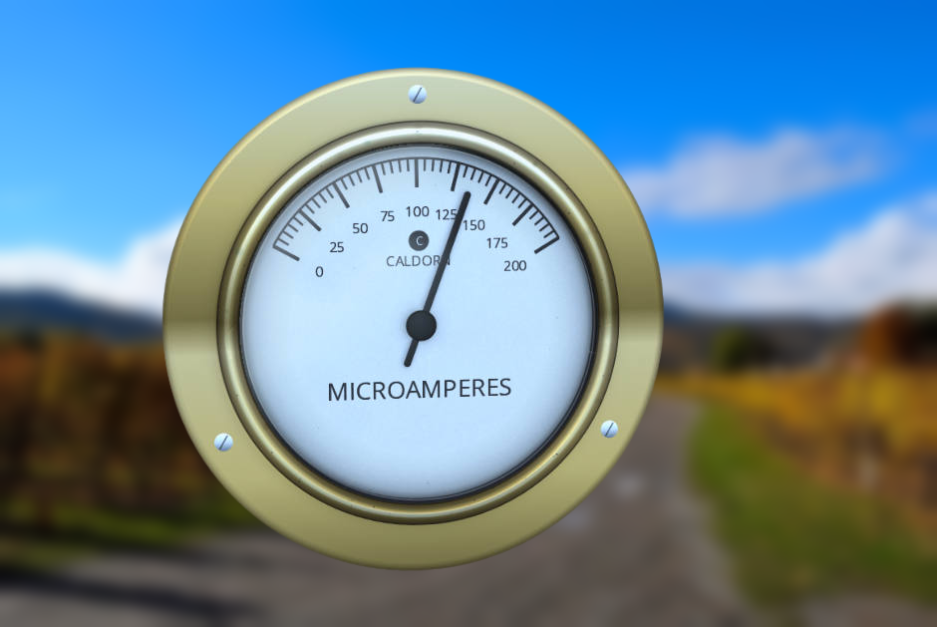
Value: 135 µA
